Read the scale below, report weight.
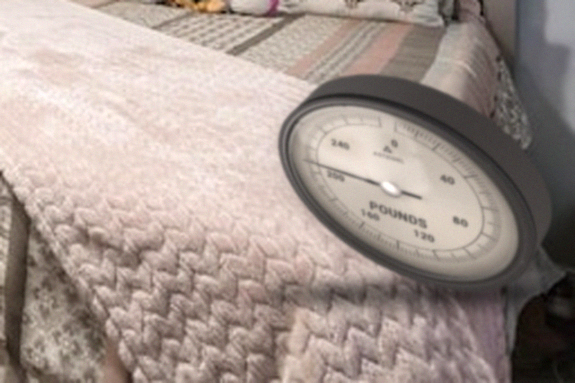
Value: 210 lb
